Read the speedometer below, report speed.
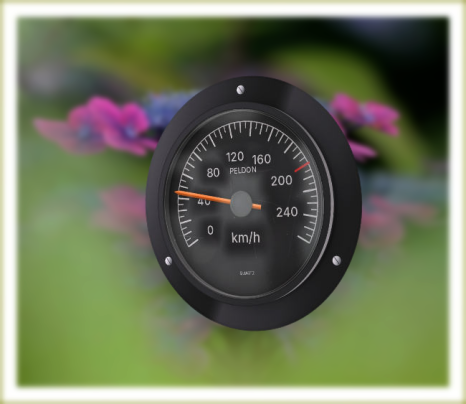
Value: 45 km/h
